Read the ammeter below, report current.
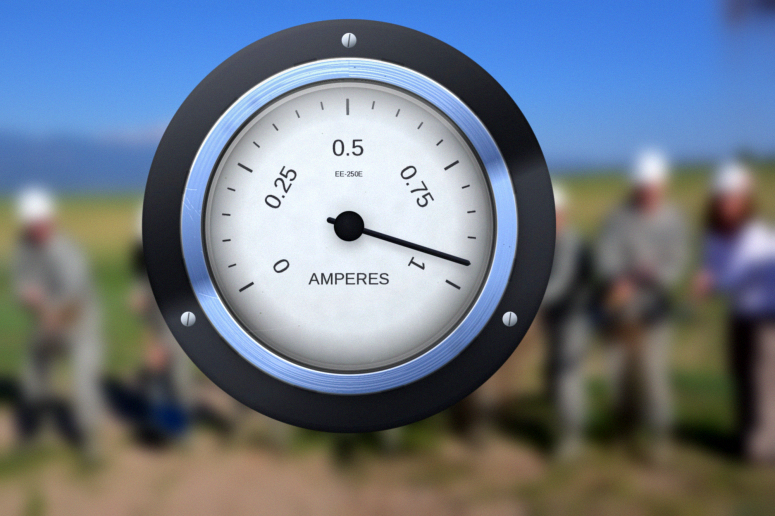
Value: 0.95 A
